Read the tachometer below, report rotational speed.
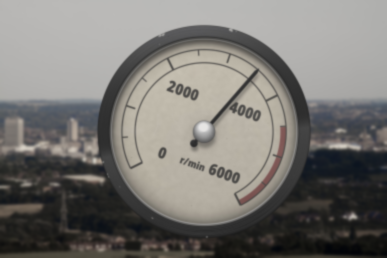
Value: 3500 rpm
